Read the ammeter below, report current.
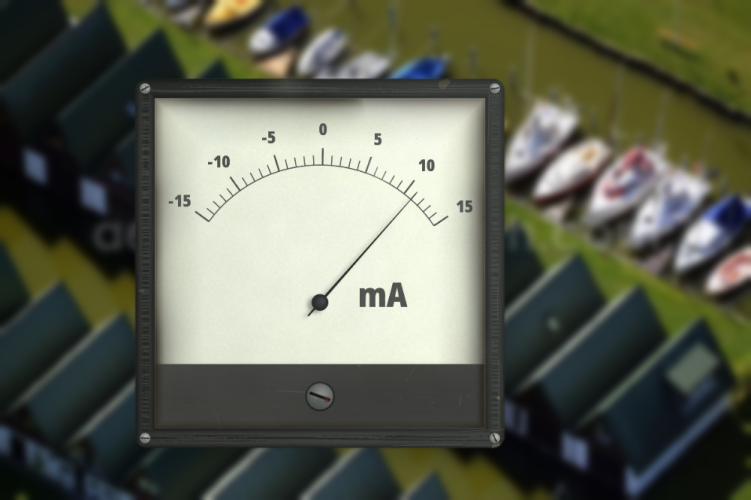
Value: 11 mA
